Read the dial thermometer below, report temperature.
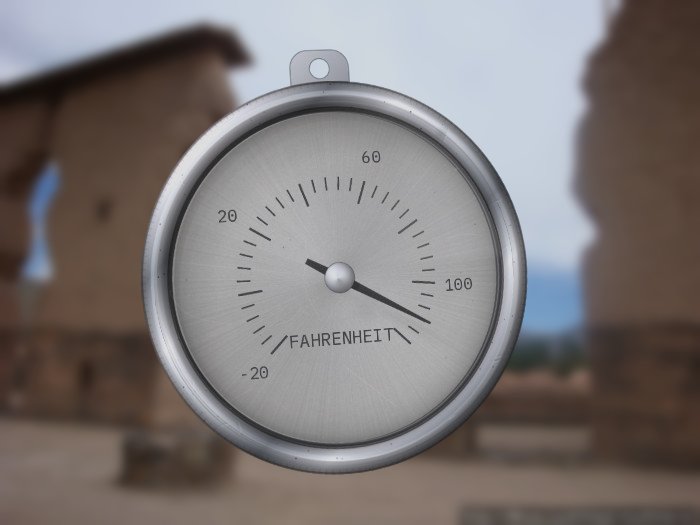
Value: 112 °F
